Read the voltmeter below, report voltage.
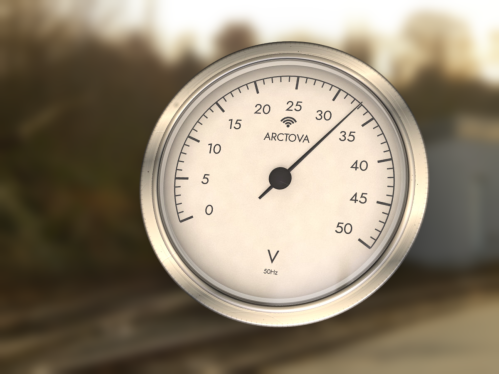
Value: 33 V
